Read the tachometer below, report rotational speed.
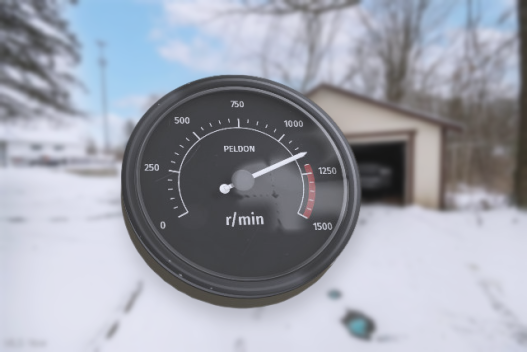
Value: 1150 rpm
